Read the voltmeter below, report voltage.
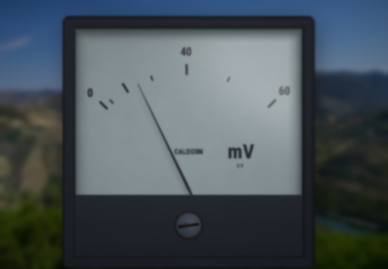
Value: 25 mV
